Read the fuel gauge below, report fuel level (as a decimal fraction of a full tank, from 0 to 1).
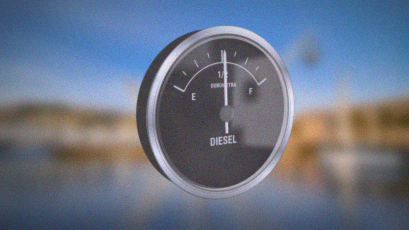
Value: 0.5
